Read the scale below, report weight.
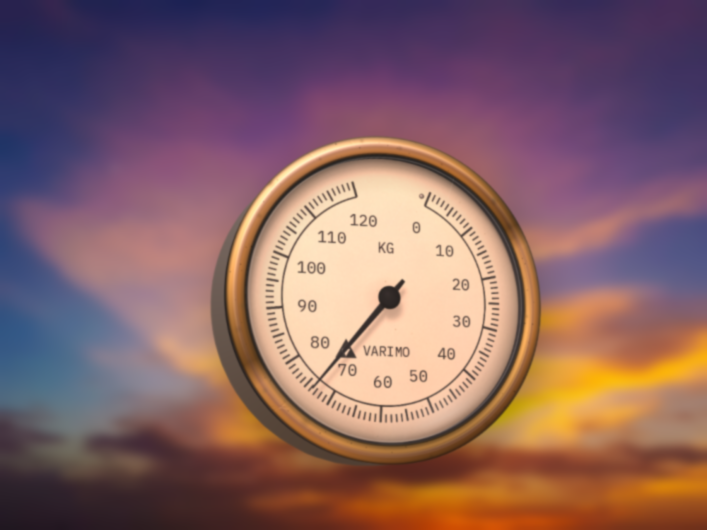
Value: 74 kg
